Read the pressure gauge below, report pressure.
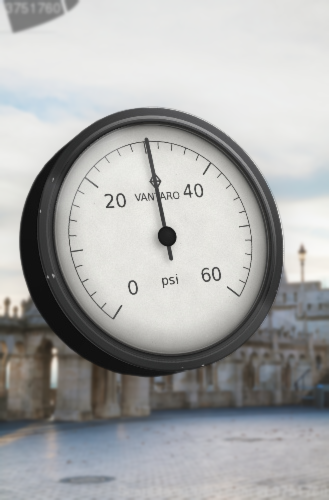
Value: 30 psi
